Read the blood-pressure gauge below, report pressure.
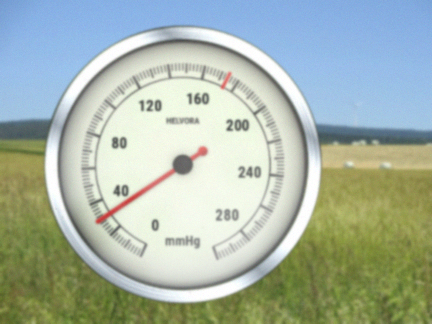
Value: 30 mmHg
